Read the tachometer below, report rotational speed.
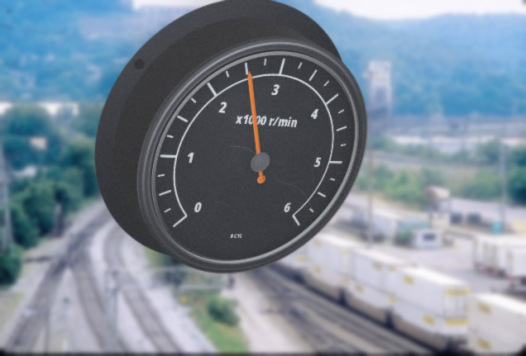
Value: 2500 rpm
